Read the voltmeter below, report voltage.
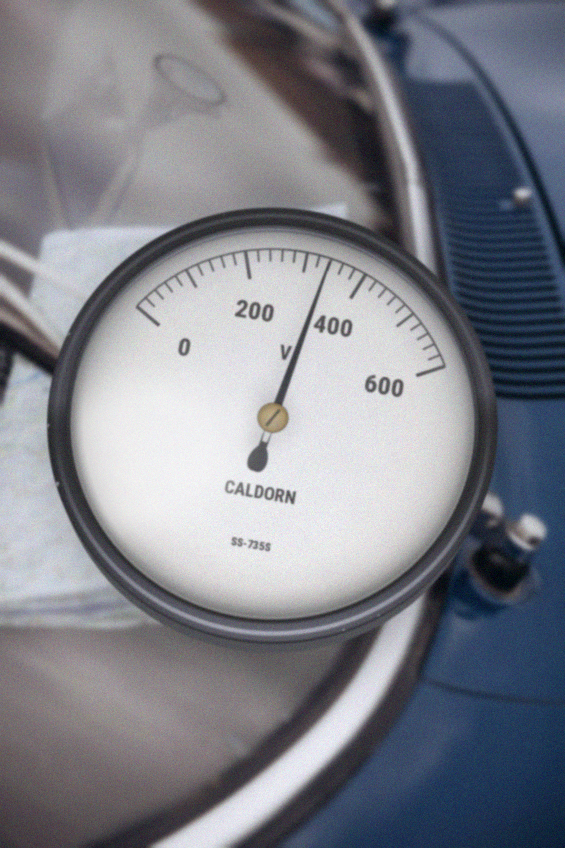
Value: 340 V
